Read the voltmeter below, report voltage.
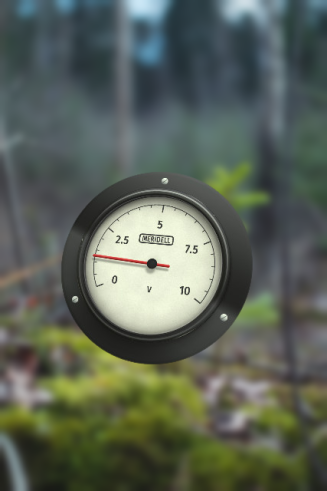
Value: 1.25 V
